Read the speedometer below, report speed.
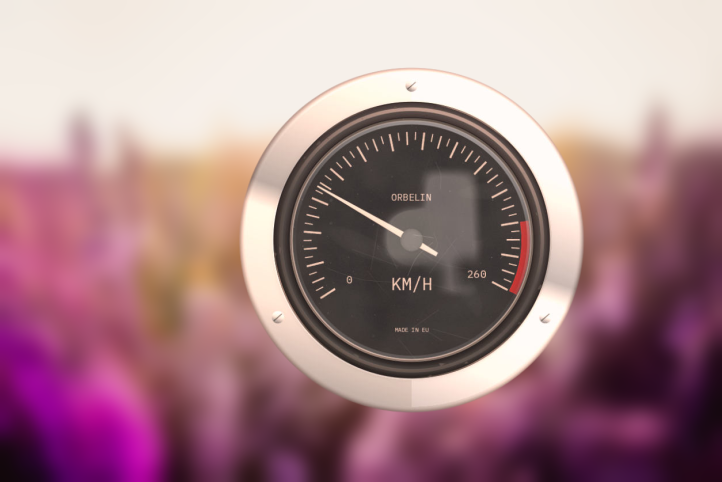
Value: 67.5 km/h
